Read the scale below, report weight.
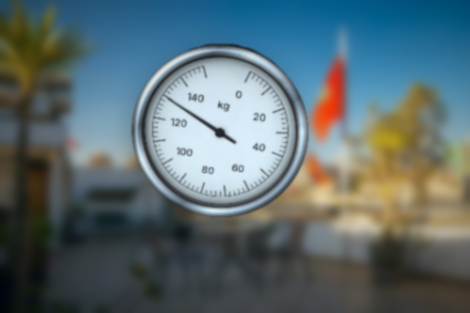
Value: 130 kg
